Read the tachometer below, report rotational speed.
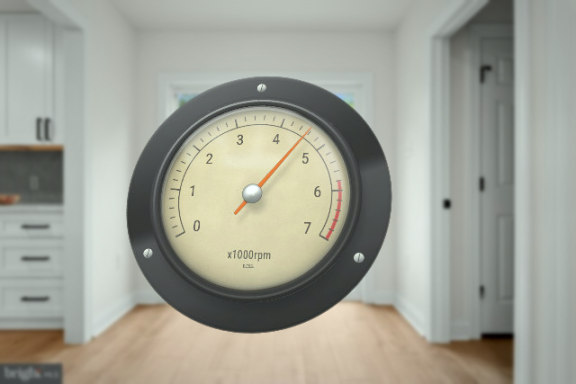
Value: 4600 rpm
